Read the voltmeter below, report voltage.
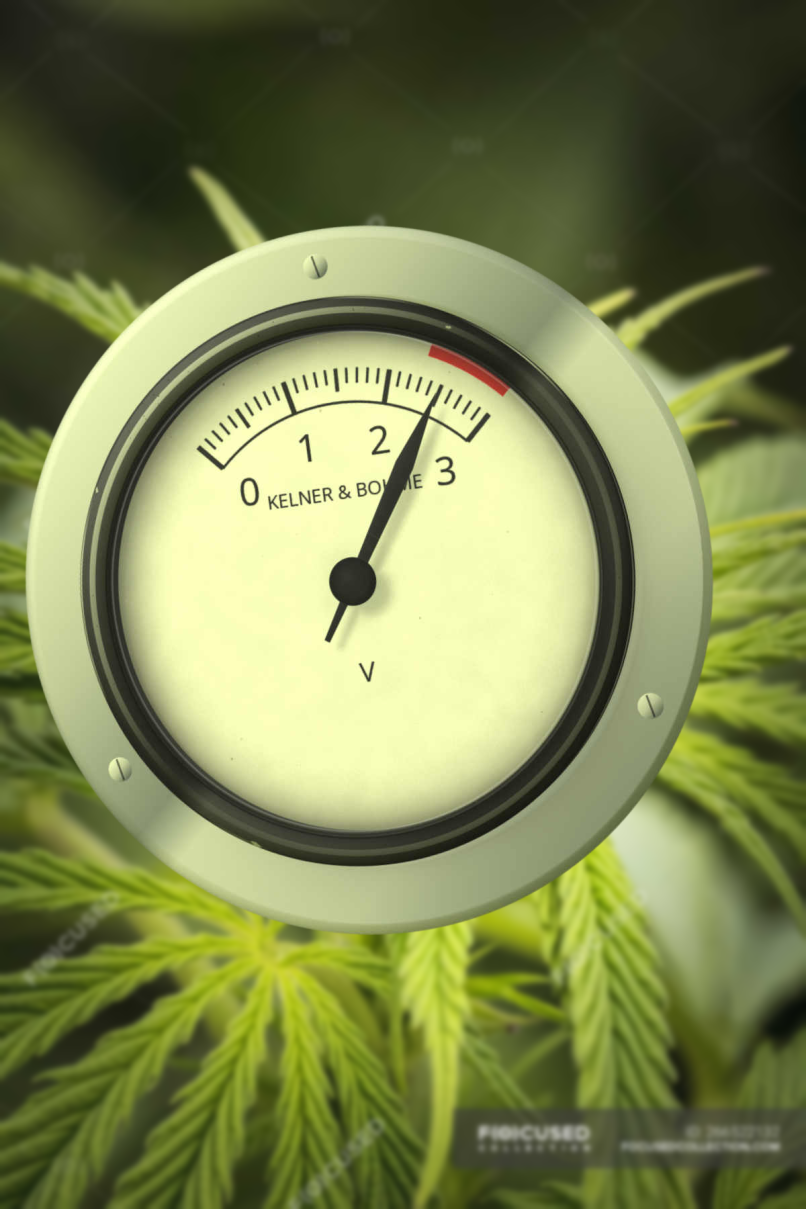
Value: 2.5 V
